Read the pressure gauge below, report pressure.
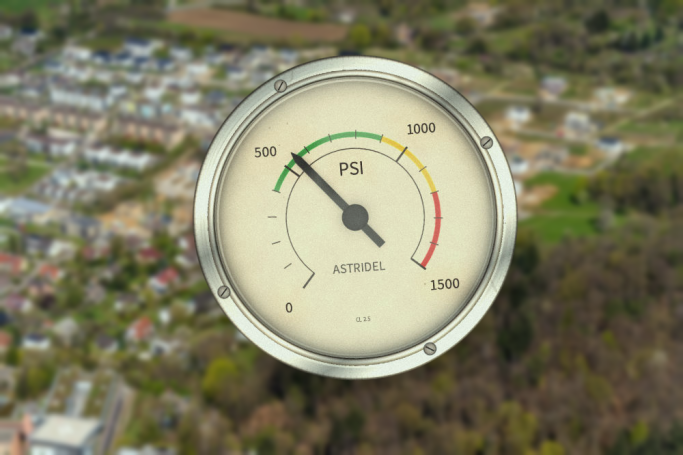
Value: 550 psi
